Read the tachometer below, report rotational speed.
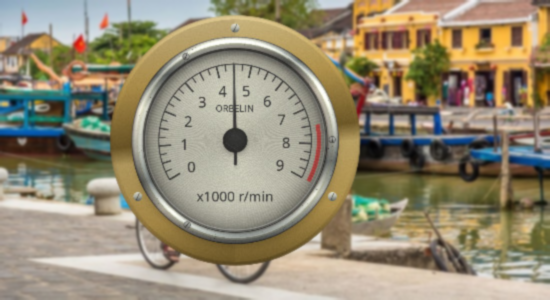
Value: 4500 rpm
